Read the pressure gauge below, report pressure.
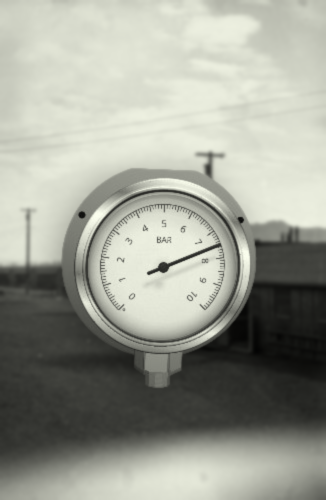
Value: 7.5 bar
